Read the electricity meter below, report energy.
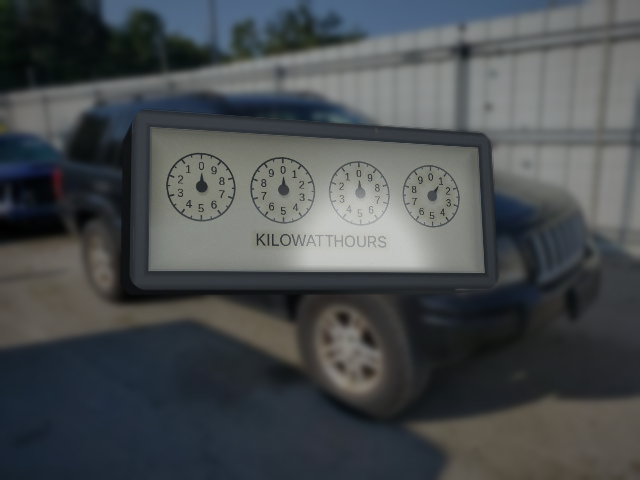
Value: 1 kWh
